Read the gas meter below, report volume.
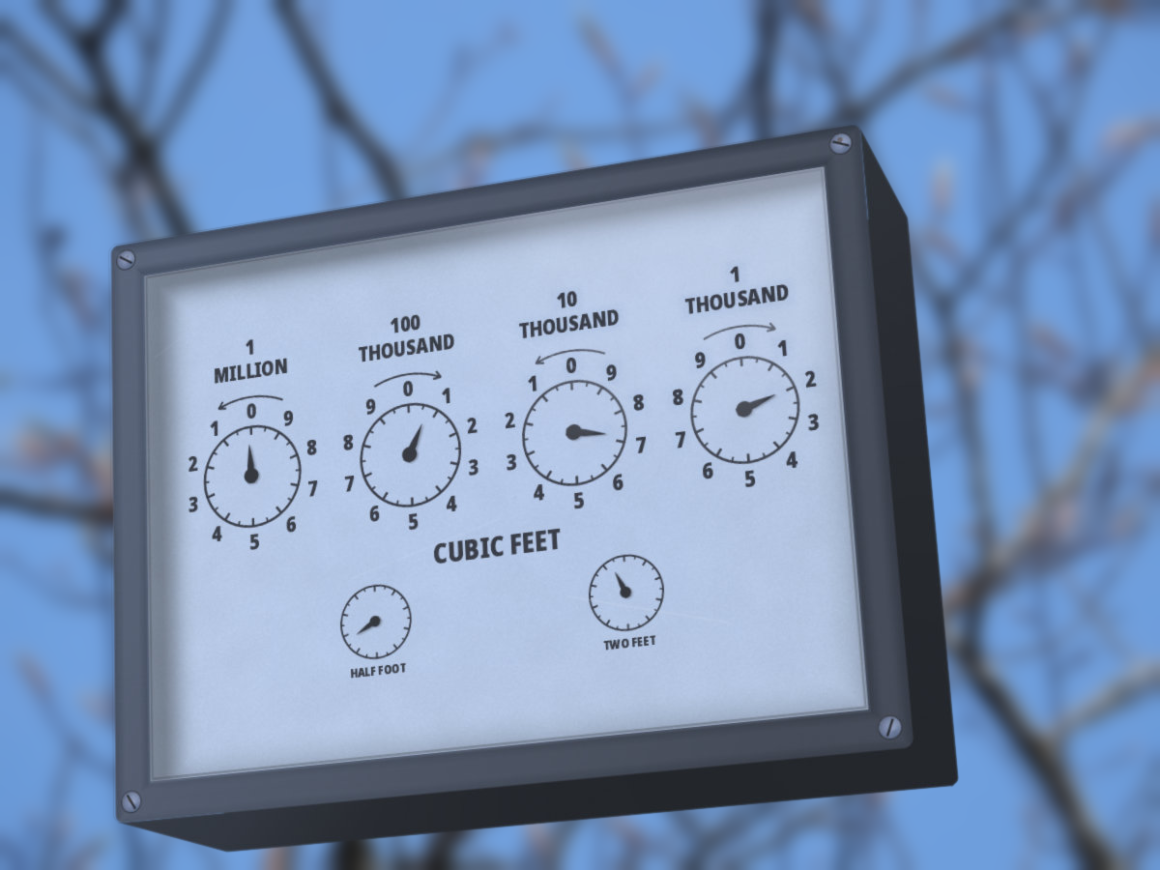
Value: 7200 ft³
